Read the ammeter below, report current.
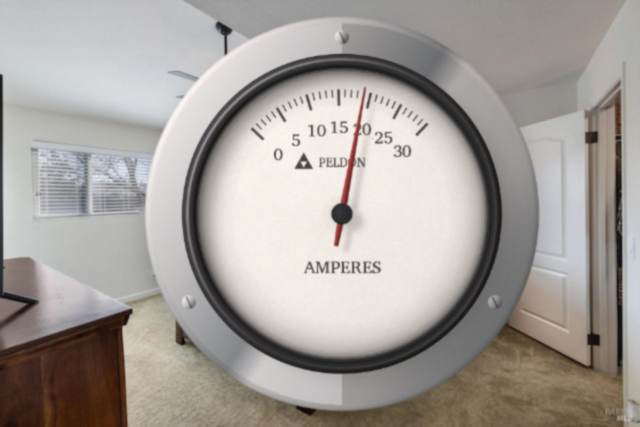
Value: 19 A
